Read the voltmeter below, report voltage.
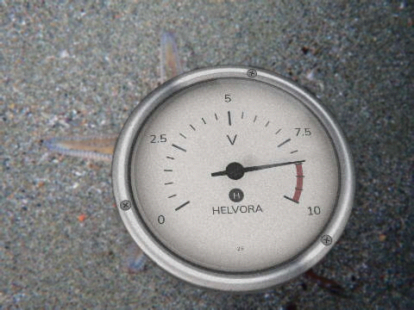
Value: 8.5 V
